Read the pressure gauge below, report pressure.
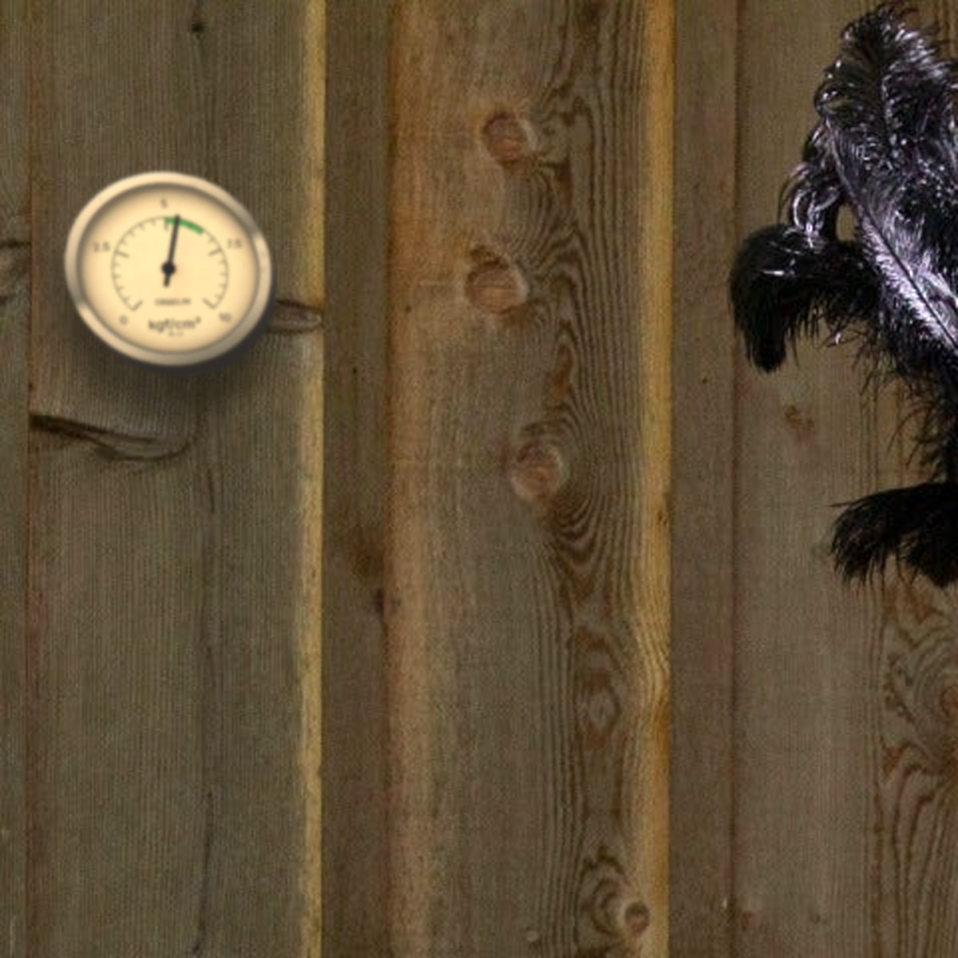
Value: 5.5 kg/cm²
